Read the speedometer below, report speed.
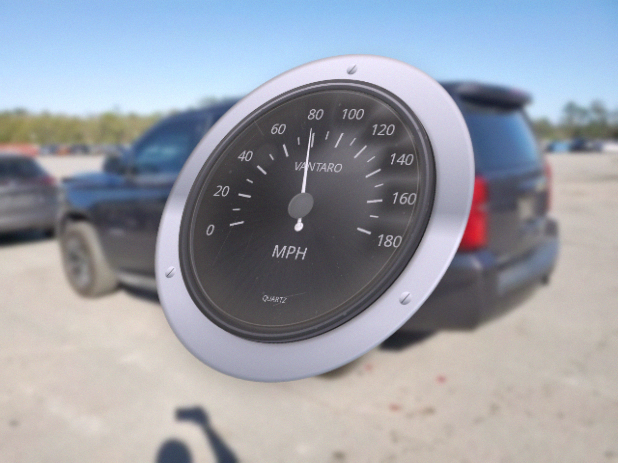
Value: 80 mph
